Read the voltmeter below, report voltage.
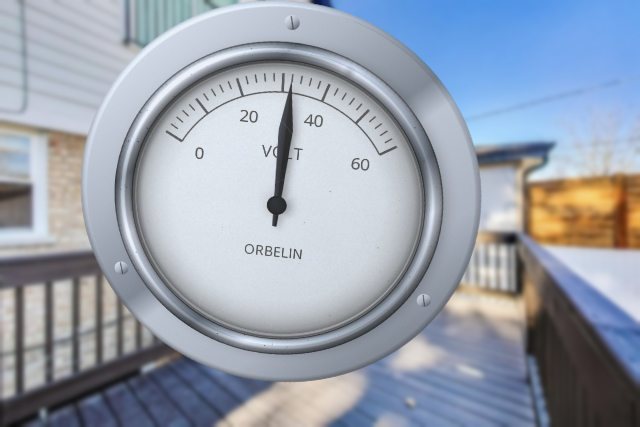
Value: 32 V
